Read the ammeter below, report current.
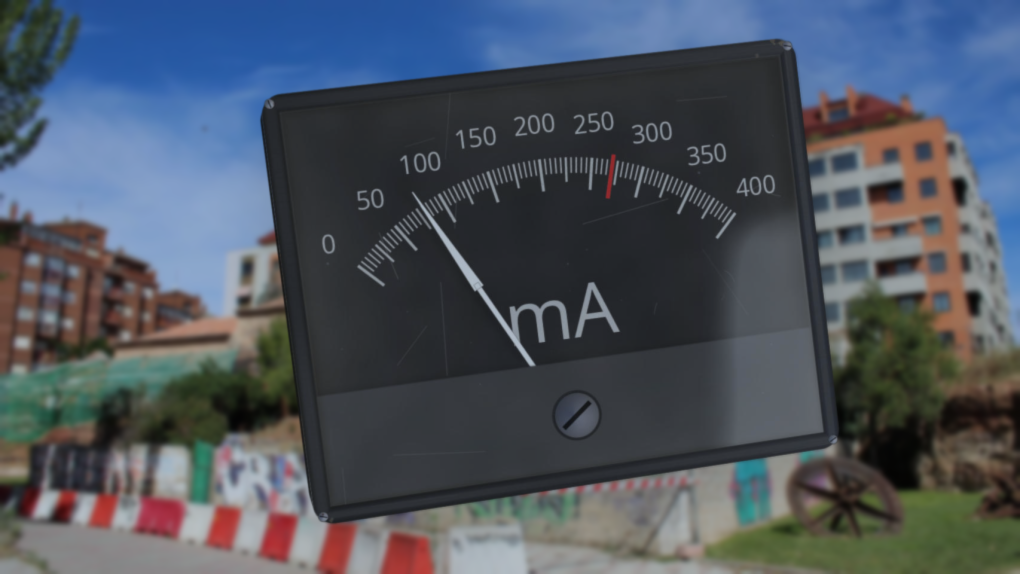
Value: 80 mA
